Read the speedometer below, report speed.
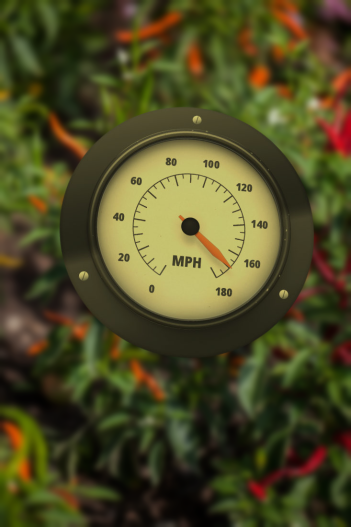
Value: 170 mph
